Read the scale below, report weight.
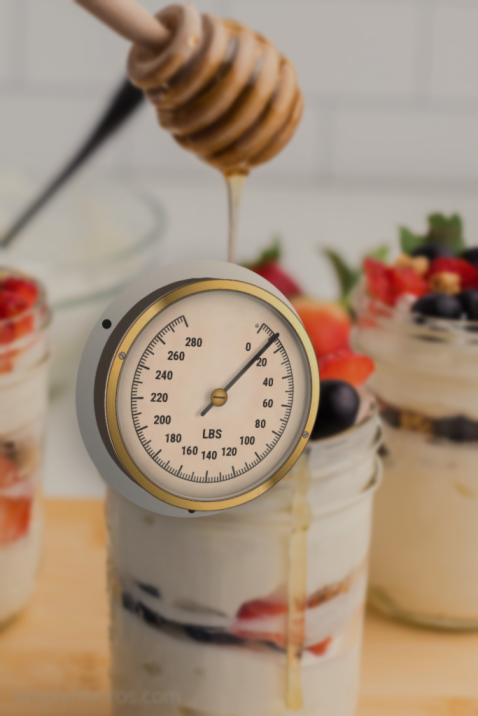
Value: 10 lb
